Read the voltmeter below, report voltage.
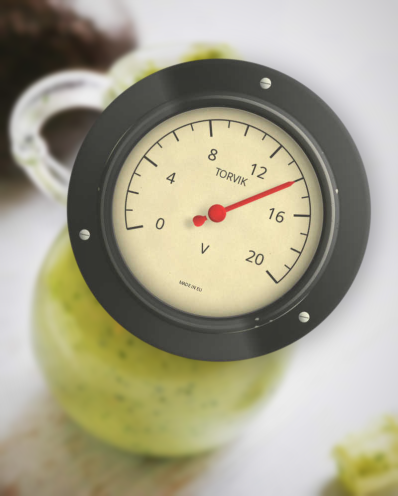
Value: 14 V
